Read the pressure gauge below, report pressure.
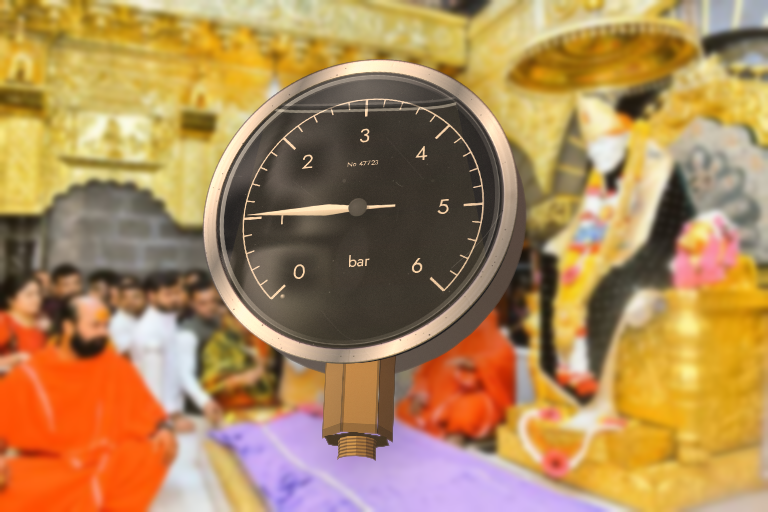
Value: 1 bar
